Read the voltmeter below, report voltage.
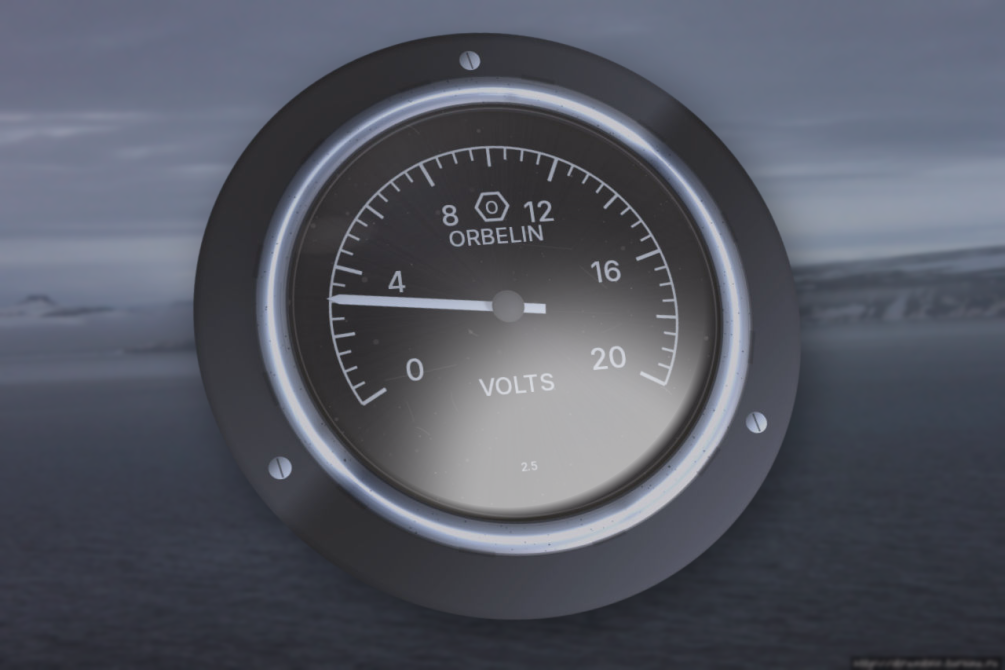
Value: 3 V
